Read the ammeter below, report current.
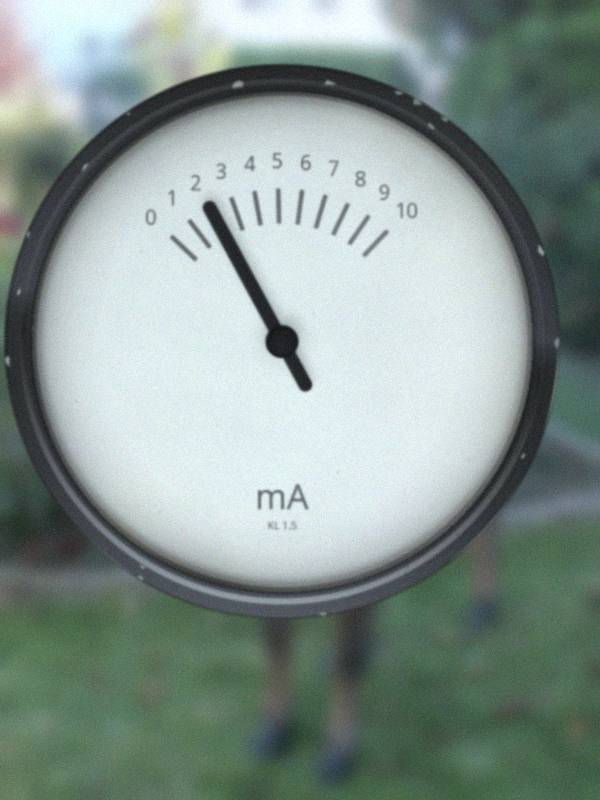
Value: 2 mA
